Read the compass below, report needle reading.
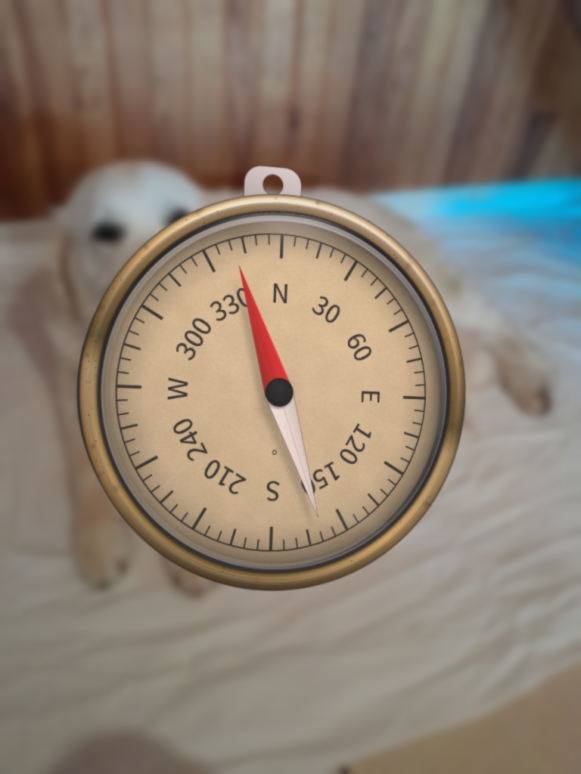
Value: 340 °
